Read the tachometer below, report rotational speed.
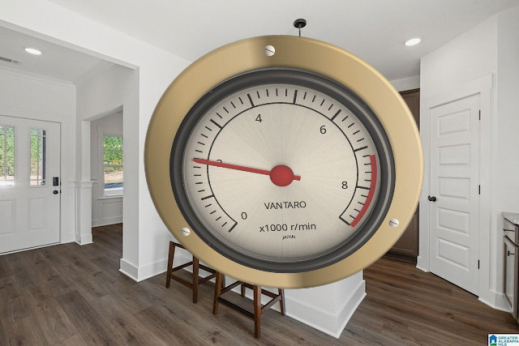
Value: 2000 rpm
